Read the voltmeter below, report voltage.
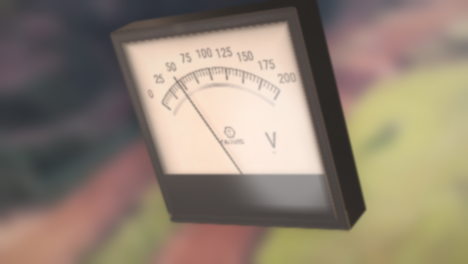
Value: 50 V
